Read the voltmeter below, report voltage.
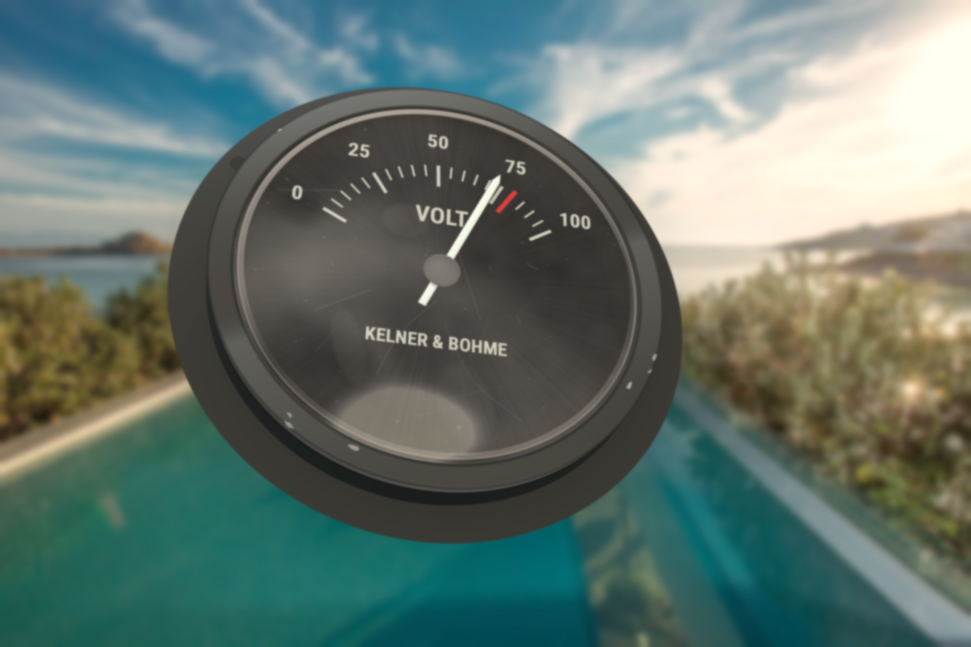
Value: 72.5 V
